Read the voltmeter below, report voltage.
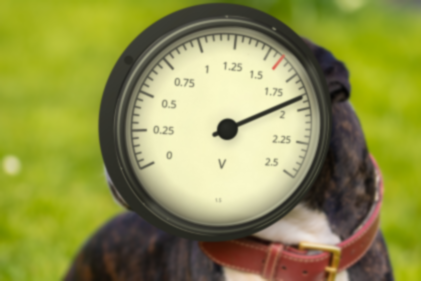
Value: 1.9 V
